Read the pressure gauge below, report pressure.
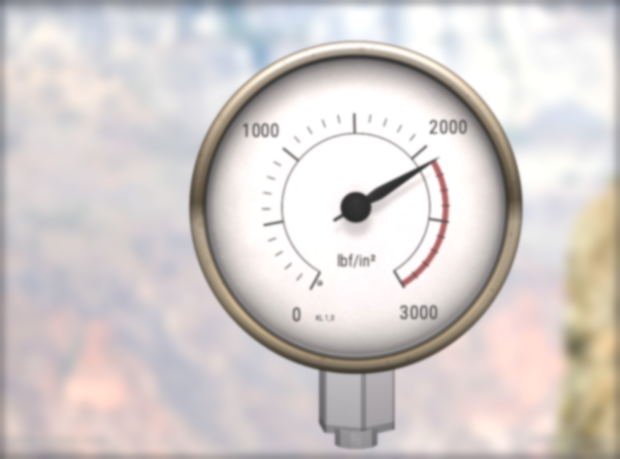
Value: 2100 psi
